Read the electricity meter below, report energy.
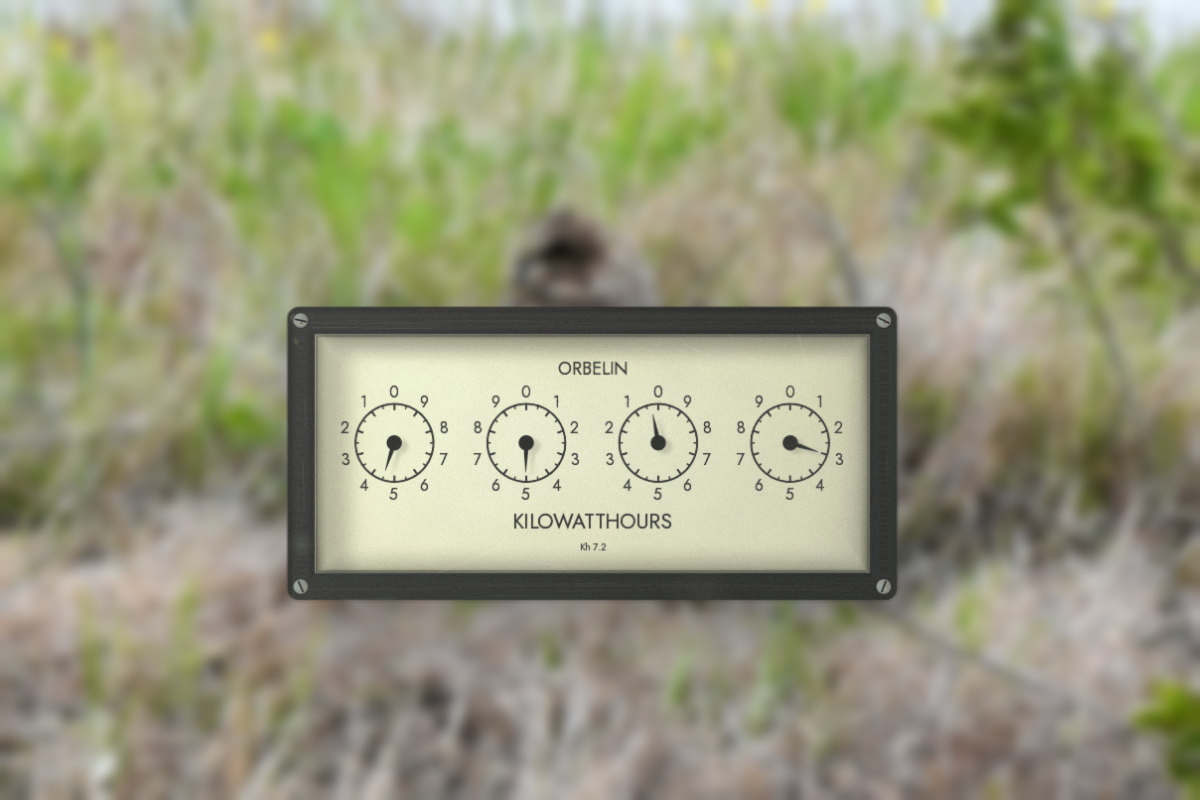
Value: 4503 kWh
